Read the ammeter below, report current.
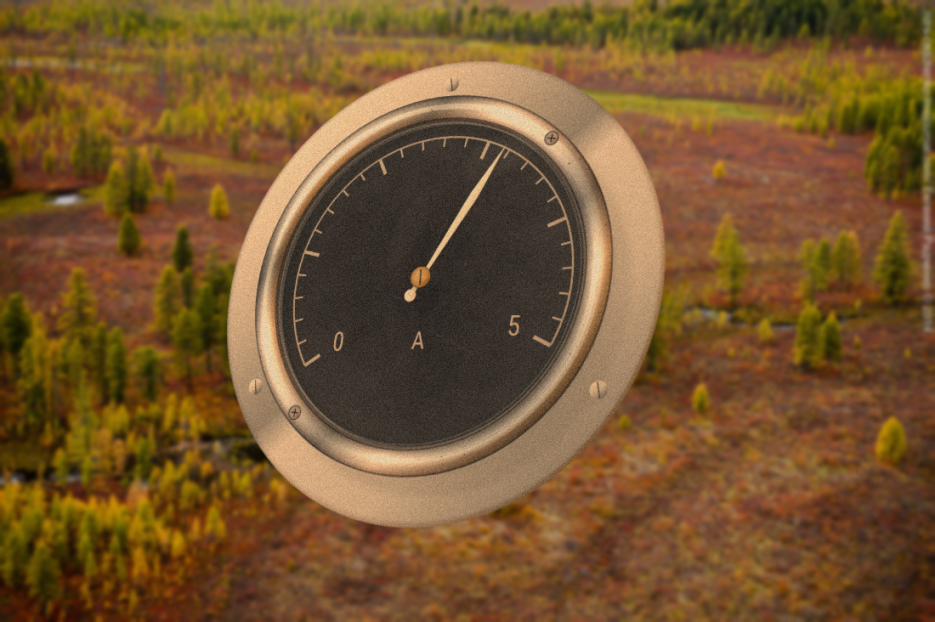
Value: 3.2 A
